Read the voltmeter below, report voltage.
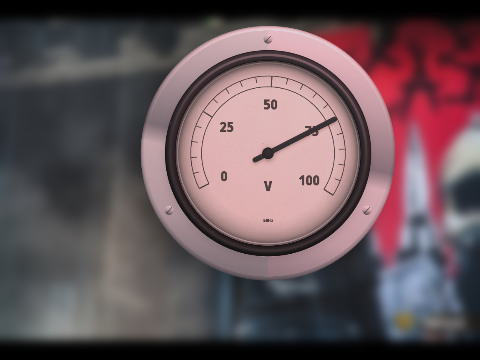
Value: 75 V
